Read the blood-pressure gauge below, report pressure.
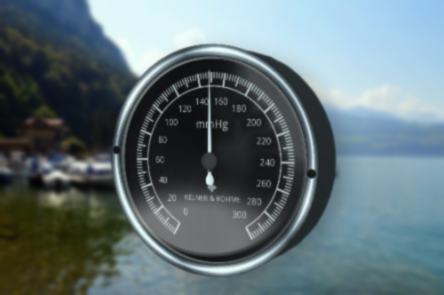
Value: 150 mmHg
